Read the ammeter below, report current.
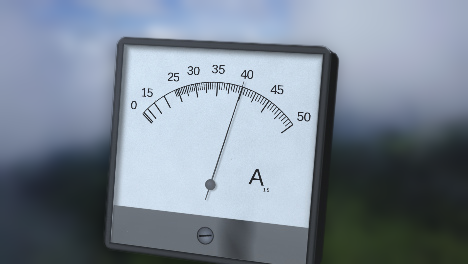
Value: 40 A
